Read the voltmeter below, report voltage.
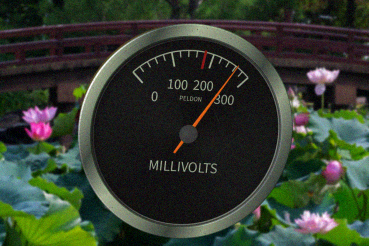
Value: 260 mV
